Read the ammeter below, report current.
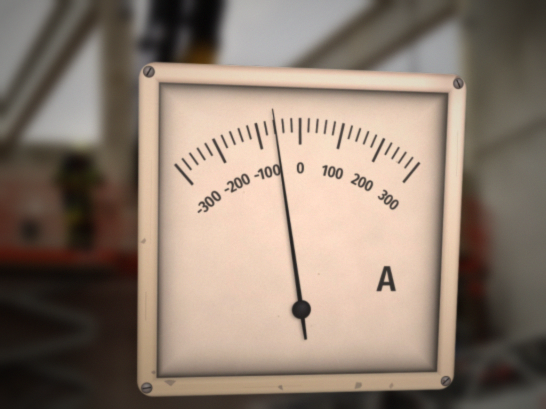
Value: -60 A
